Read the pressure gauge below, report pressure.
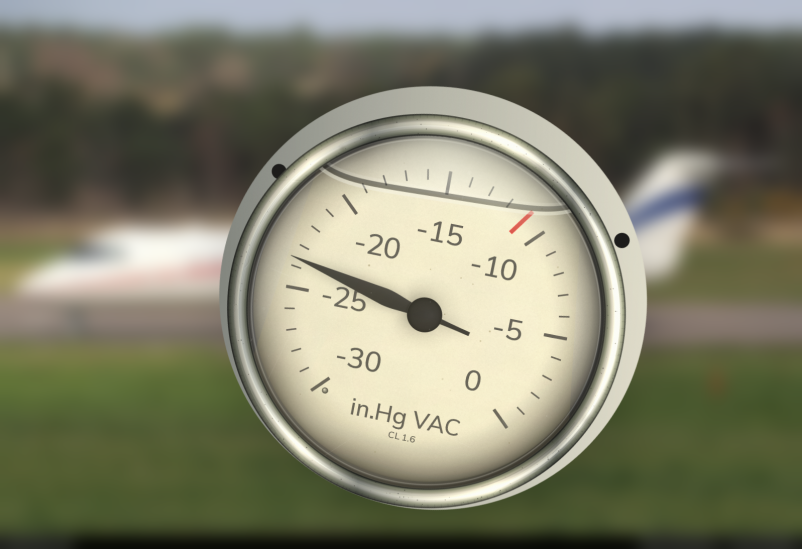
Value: -23.5 inHg
